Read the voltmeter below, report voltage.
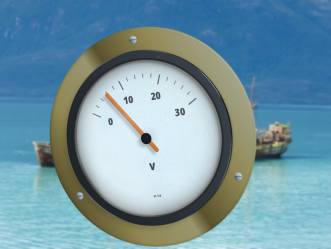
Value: 6 V
